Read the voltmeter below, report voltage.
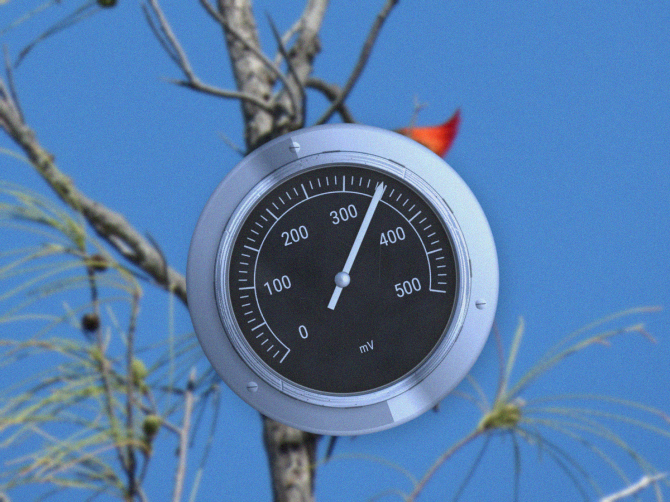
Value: 345 mV
